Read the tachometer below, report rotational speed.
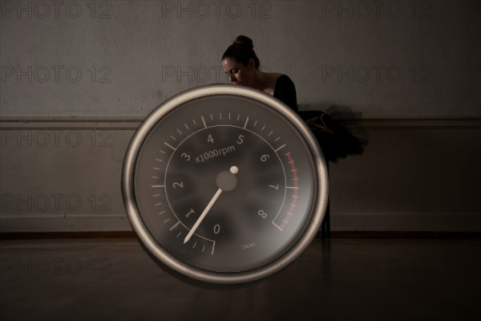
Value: 600 rpm
